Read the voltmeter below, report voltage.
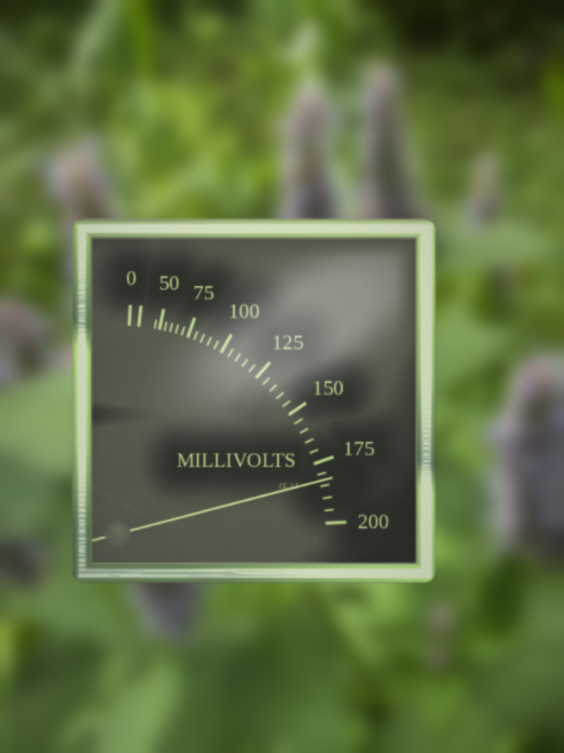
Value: 182.5 mV
